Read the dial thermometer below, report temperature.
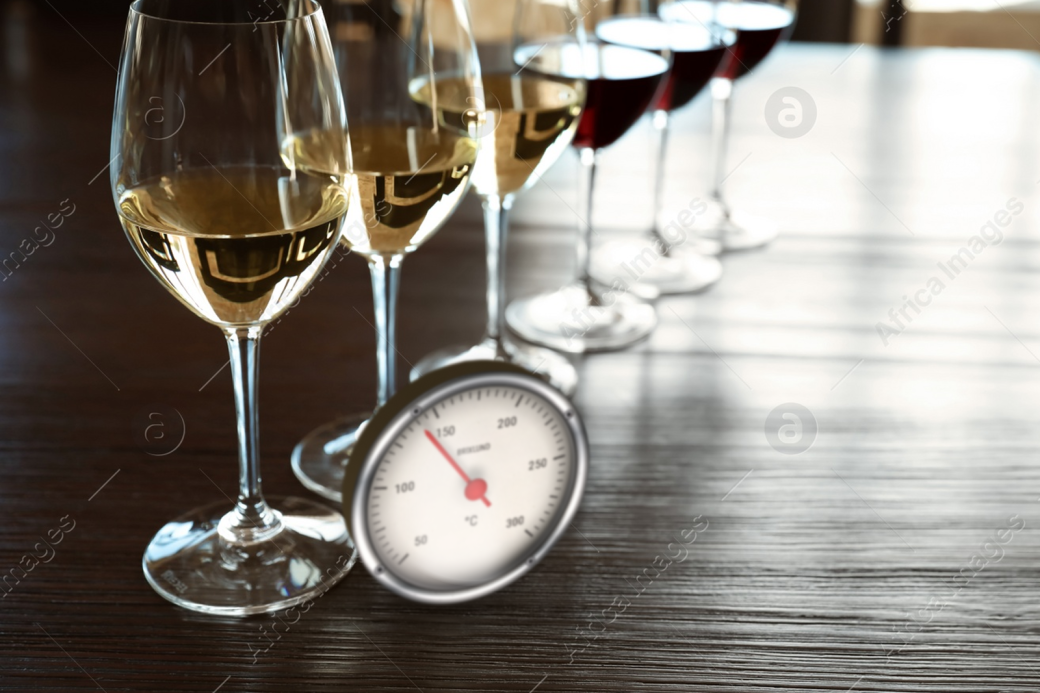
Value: 140 °C
